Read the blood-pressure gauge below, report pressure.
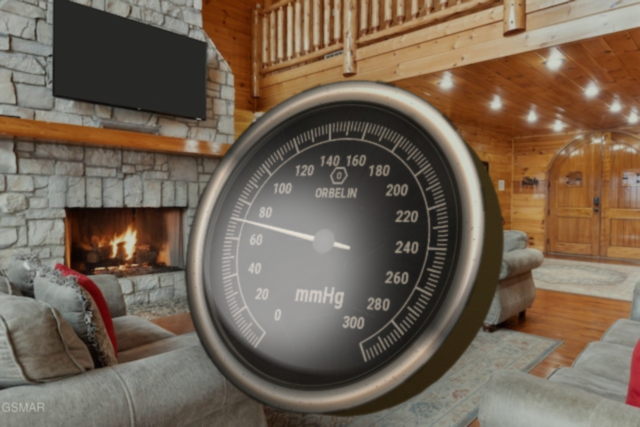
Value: 70 mmHg
